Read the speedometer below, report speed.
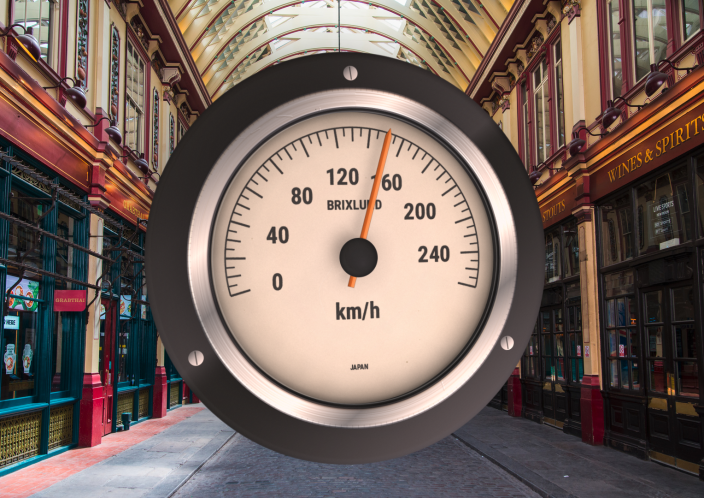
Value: 150 km/h
